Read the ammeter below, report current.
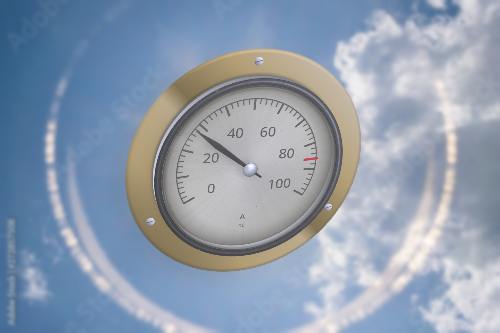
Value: 28 A
